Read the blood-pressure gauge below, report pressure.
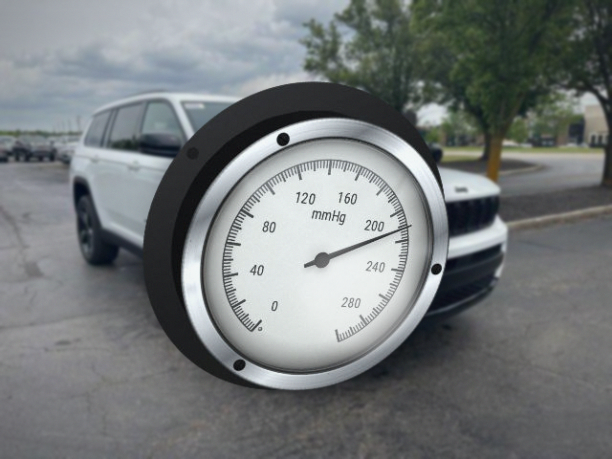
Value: 210 mmHg
